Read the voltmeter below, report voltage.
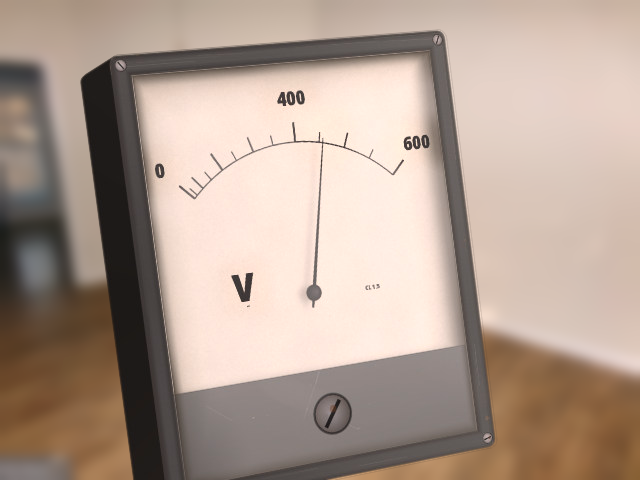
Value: 450 V
